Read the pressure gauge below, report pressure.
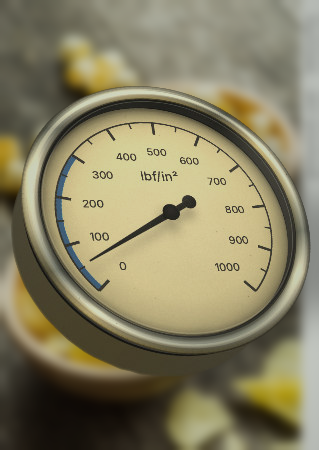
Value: 50 psi
